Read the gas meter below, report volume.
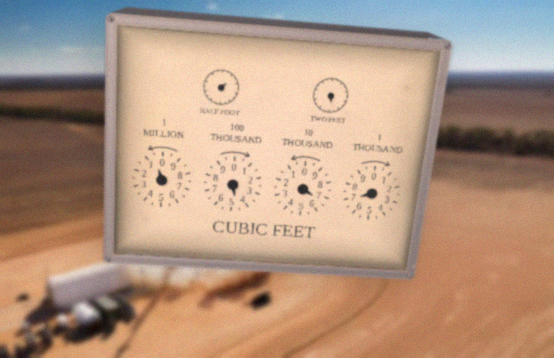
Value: 46700 ft³
